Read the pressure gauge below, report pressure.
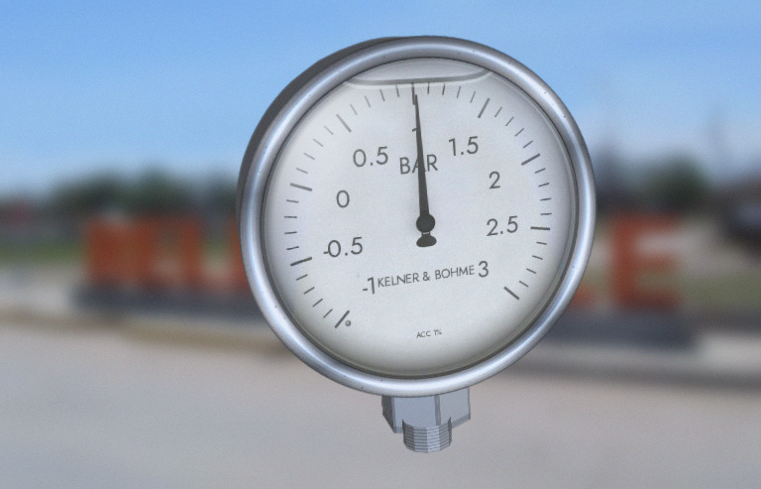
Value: 1 bar
